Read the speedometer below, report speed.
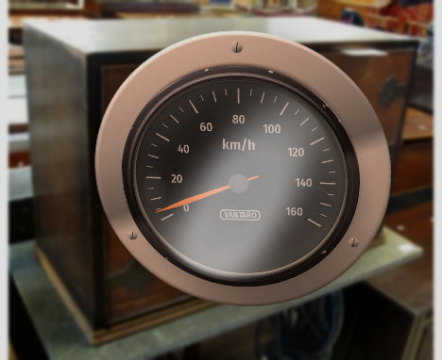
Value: 5 km/h
